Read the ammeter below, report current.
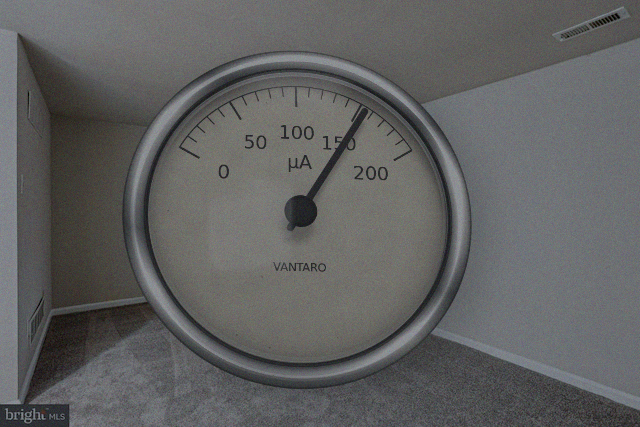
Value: 155 µA
